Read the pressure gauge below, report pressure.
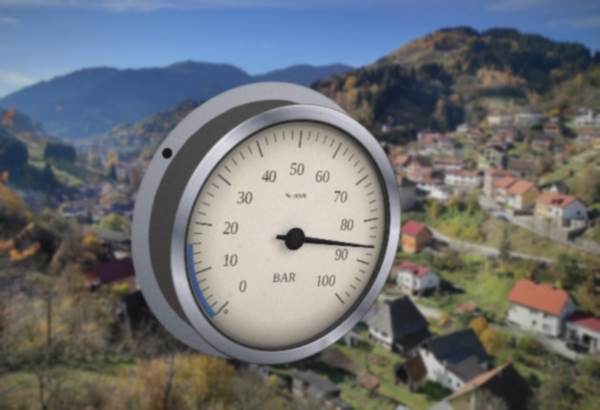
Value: 86 bar
